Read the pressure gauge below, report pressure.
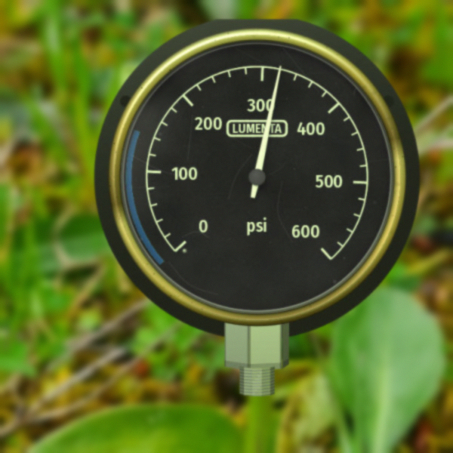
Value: 320 psi
